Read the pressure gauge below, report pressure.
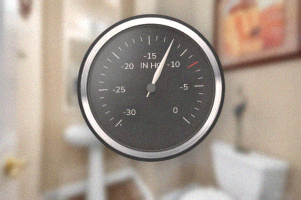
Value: -12 inHg
